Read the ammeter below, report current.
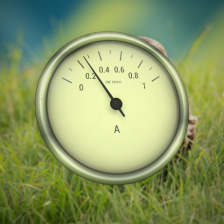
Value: 0.25 A
